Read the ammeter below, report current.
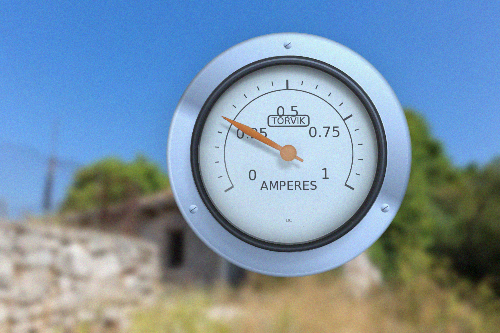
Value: 0.25 A
